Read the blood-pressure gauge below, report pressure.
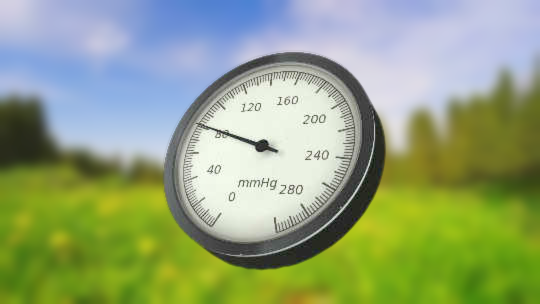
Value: 80 mmHg
